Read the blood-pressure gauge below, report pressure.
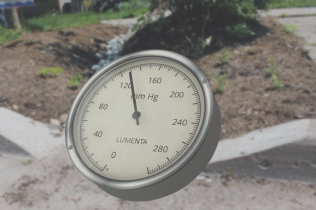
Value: 130 mmHg
